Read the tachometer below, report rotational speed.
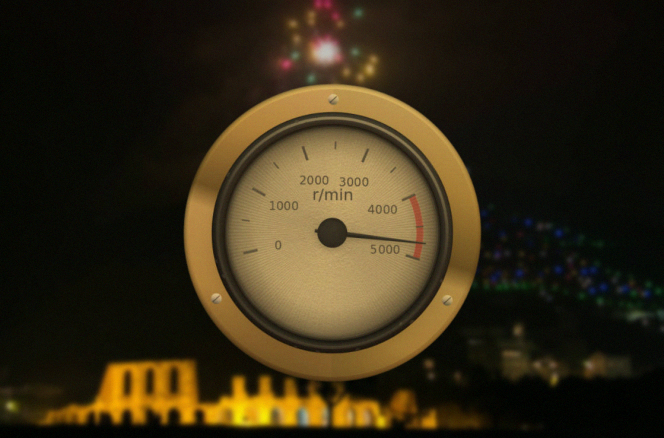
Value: 4750 rpm
